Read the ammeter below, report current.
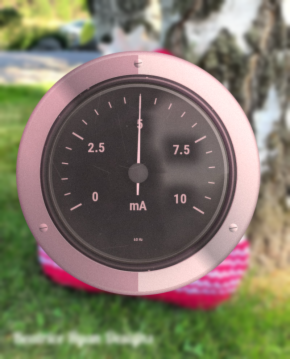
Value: 5 mA
